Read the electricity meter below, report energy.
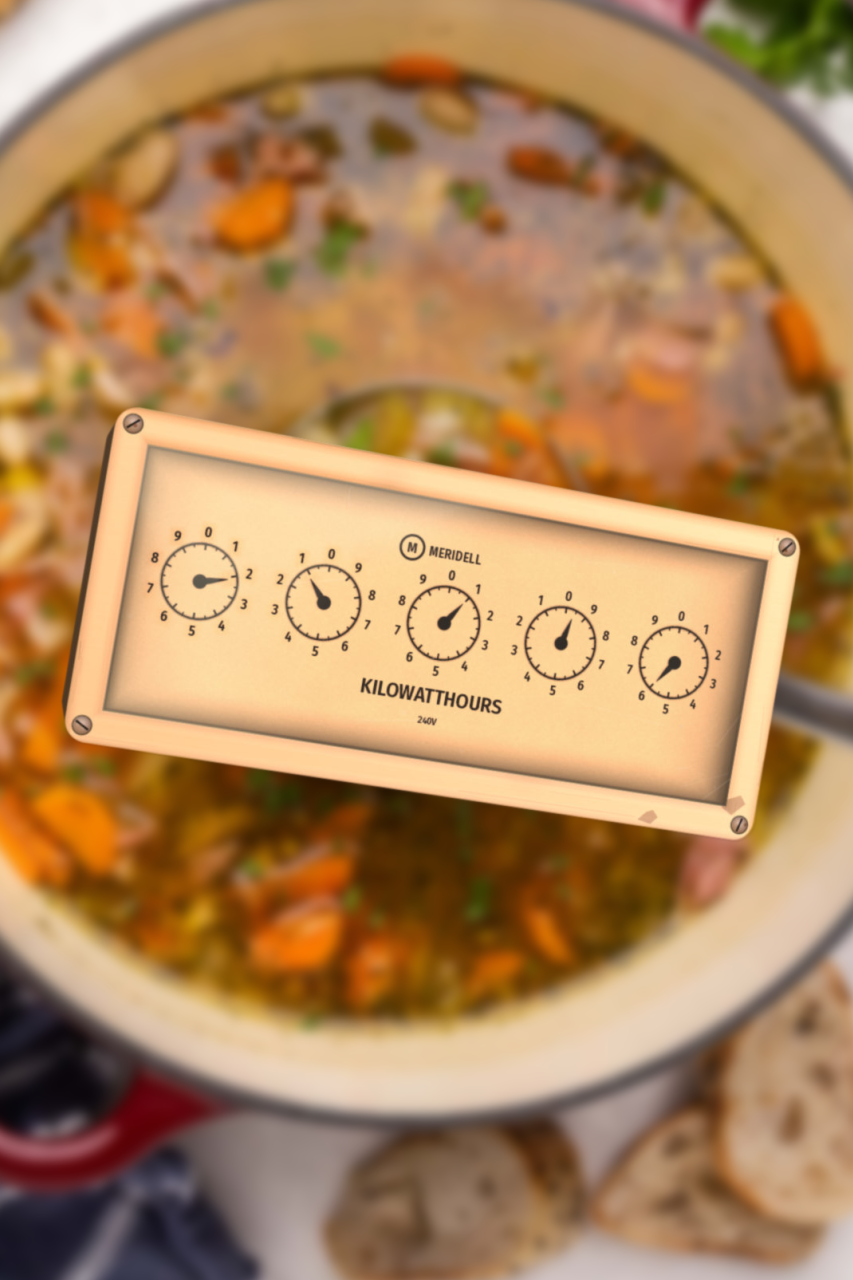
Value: 21096 kWh
